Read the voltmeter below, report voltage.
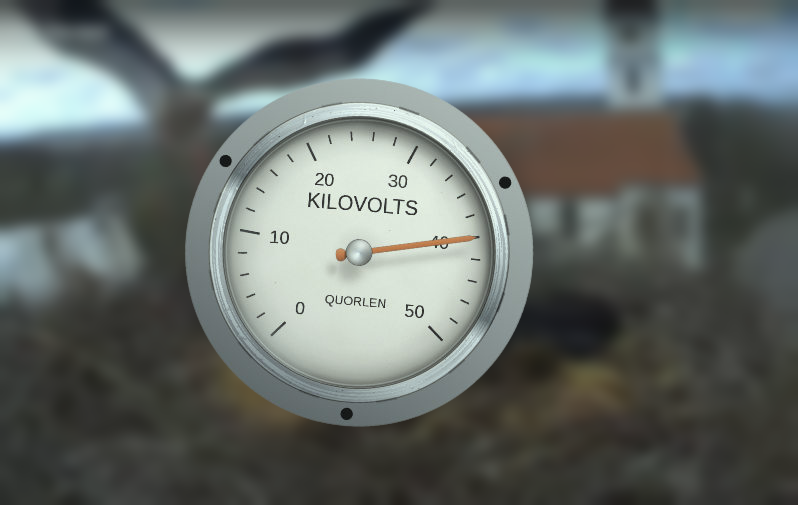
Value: 40 kV
